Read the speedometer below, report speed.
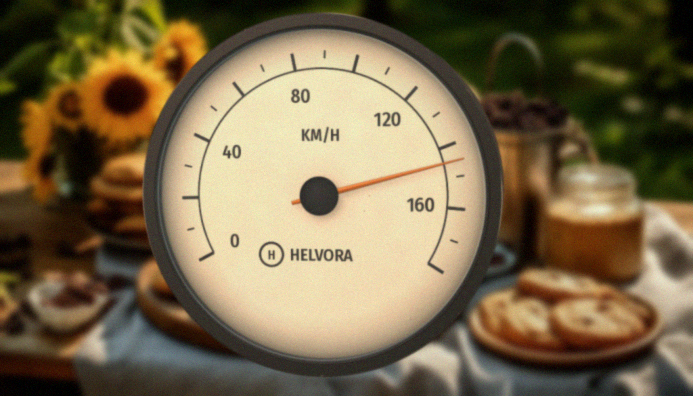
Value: 145 km/h
